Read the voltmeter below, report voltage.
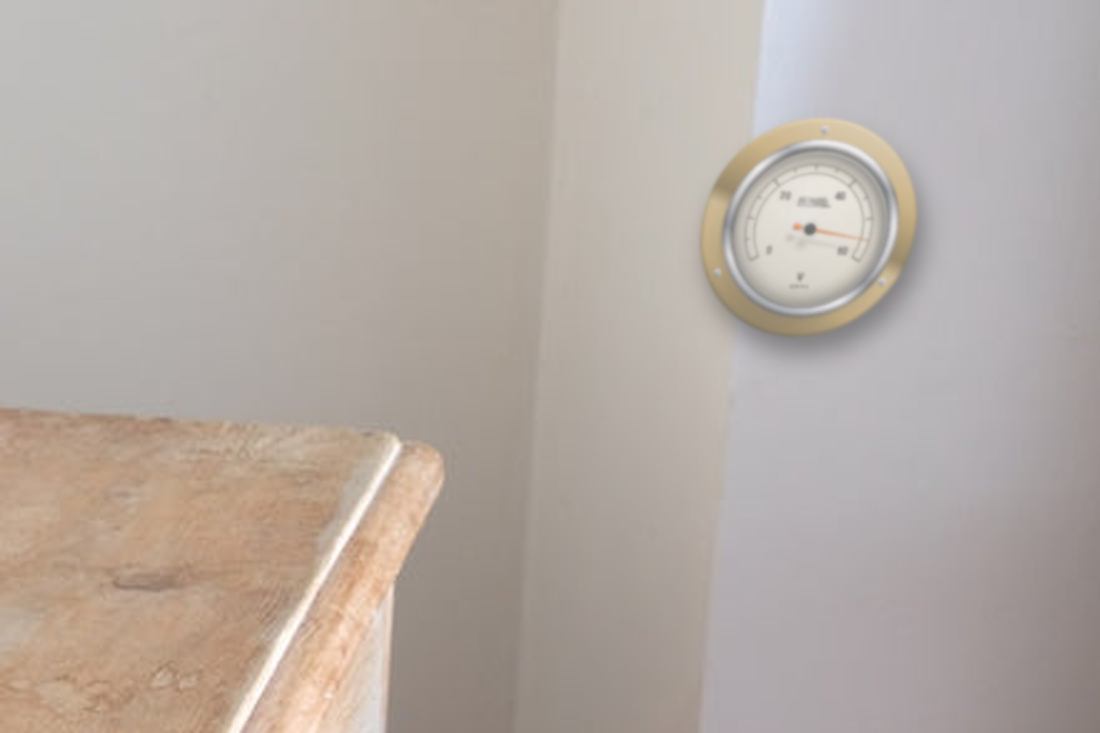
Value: 55 V
